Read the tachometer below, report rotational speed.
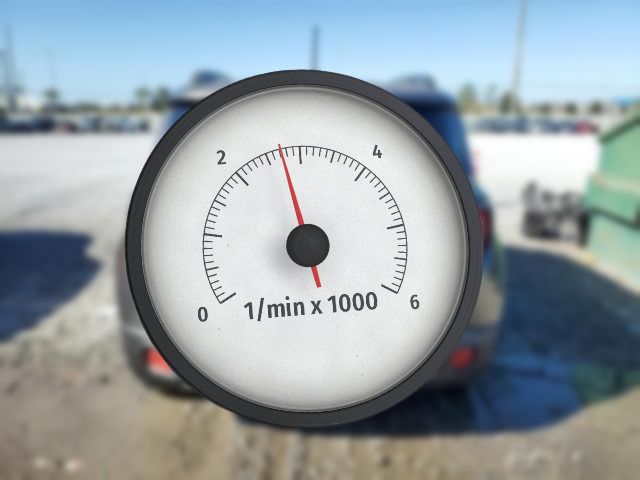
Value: 2700 rpm
